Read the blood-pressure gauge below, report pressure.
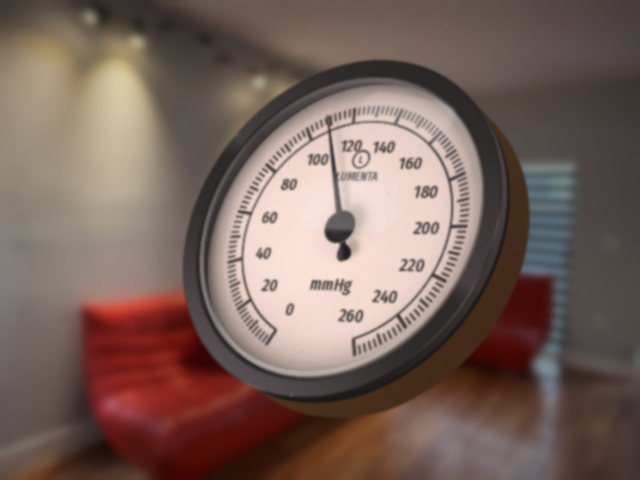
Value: 110 mmHg
